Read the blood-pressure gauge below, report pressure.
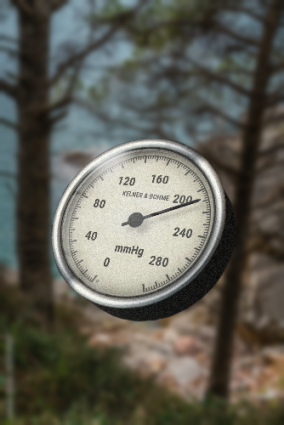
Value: 210 mmHg
